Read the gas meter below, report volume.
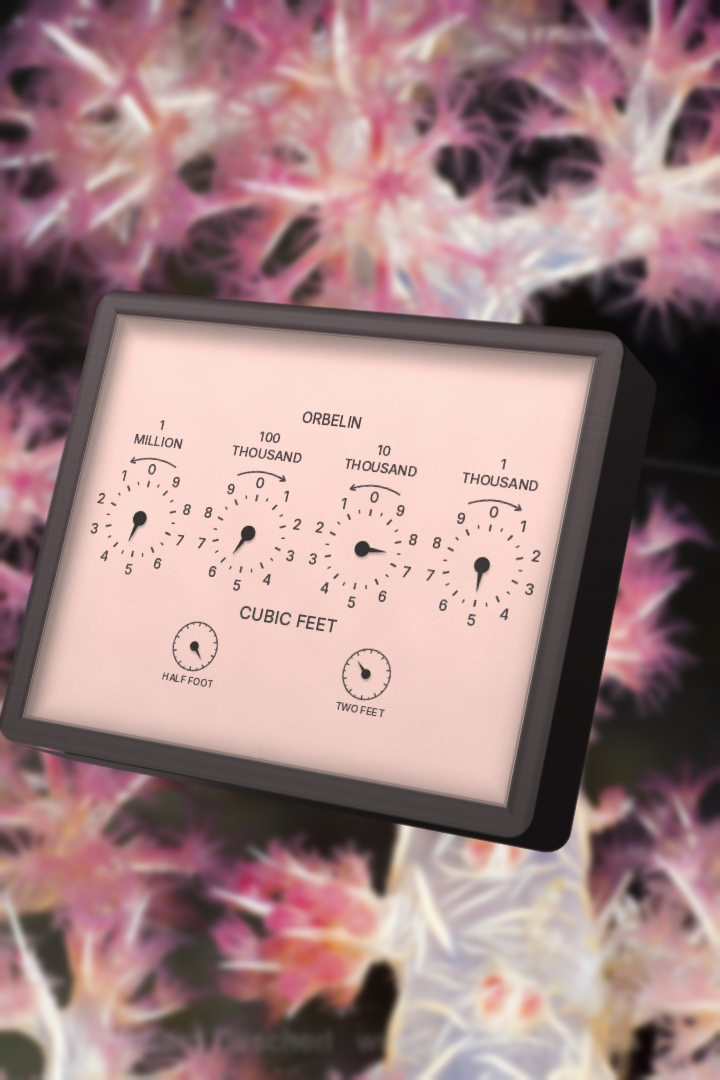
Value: 457500 ft³
